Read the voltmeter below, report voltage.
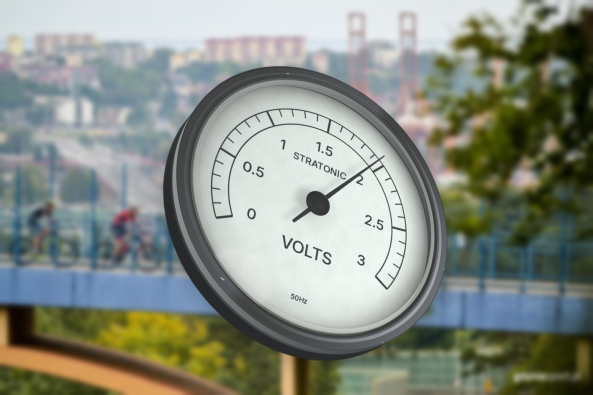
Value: 1.95 V
